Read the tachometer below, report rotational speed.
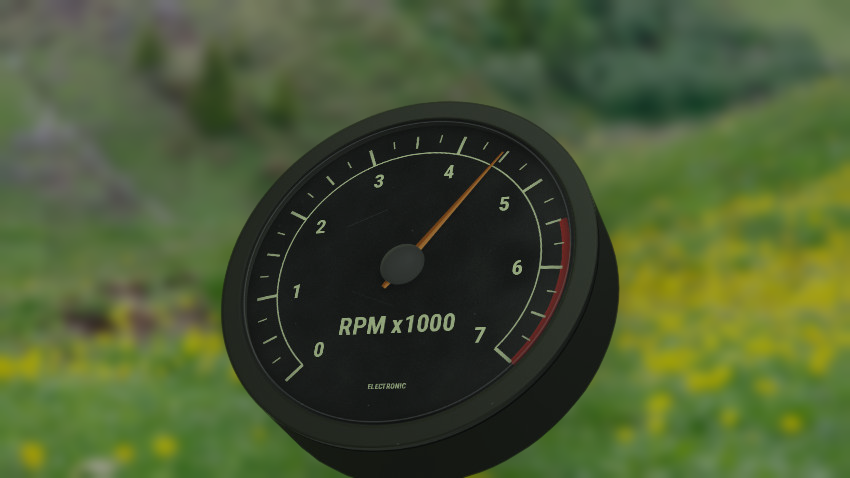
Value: 4500 rpm
